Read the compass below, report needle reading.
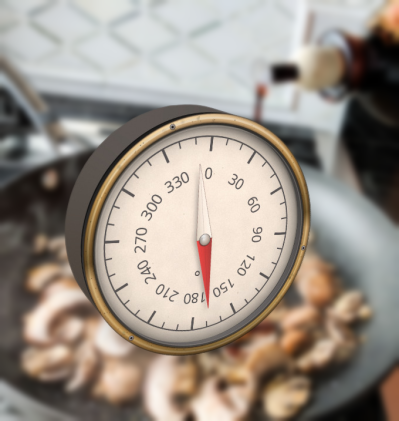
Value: 170 °
